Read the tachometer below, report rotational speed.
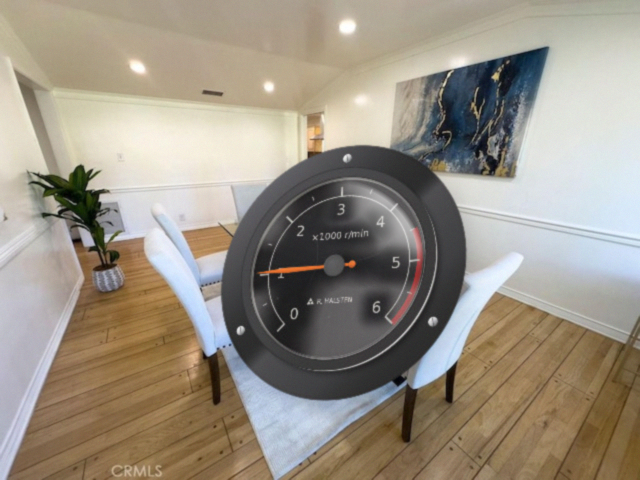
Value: 1000 rpm
